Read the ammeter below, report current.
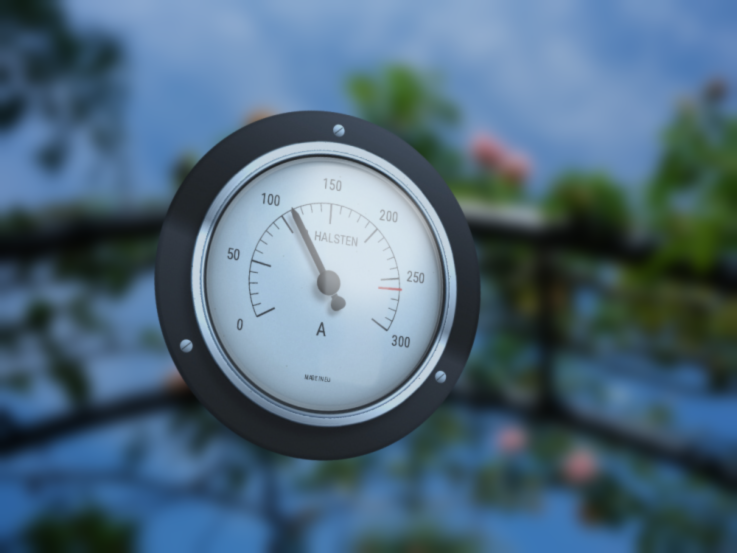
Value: 110 A
